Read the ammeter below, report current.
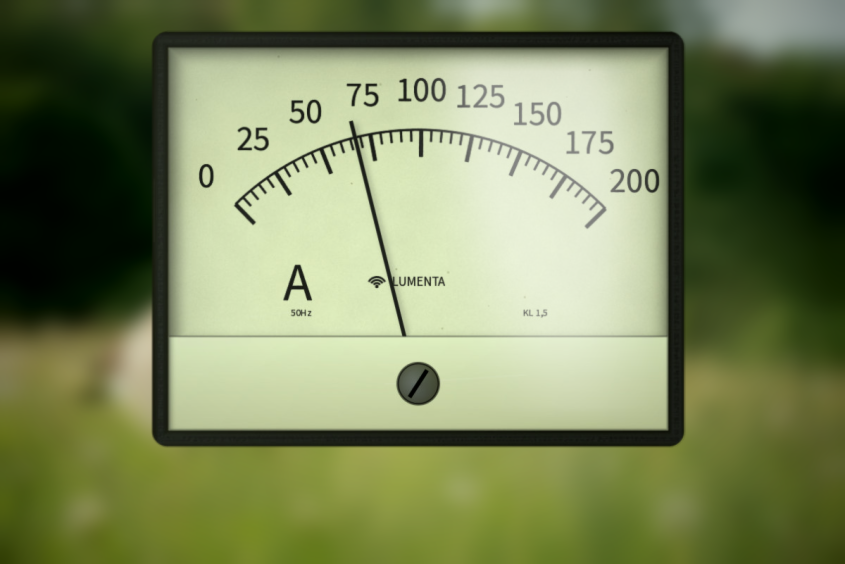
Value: 67.5 A
